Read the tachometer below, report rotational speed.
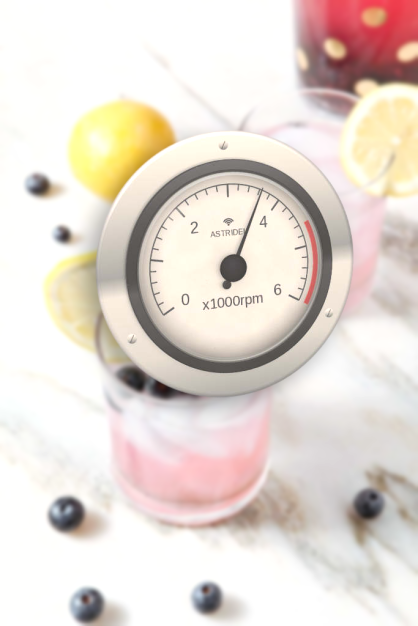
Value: 3600 rpm
